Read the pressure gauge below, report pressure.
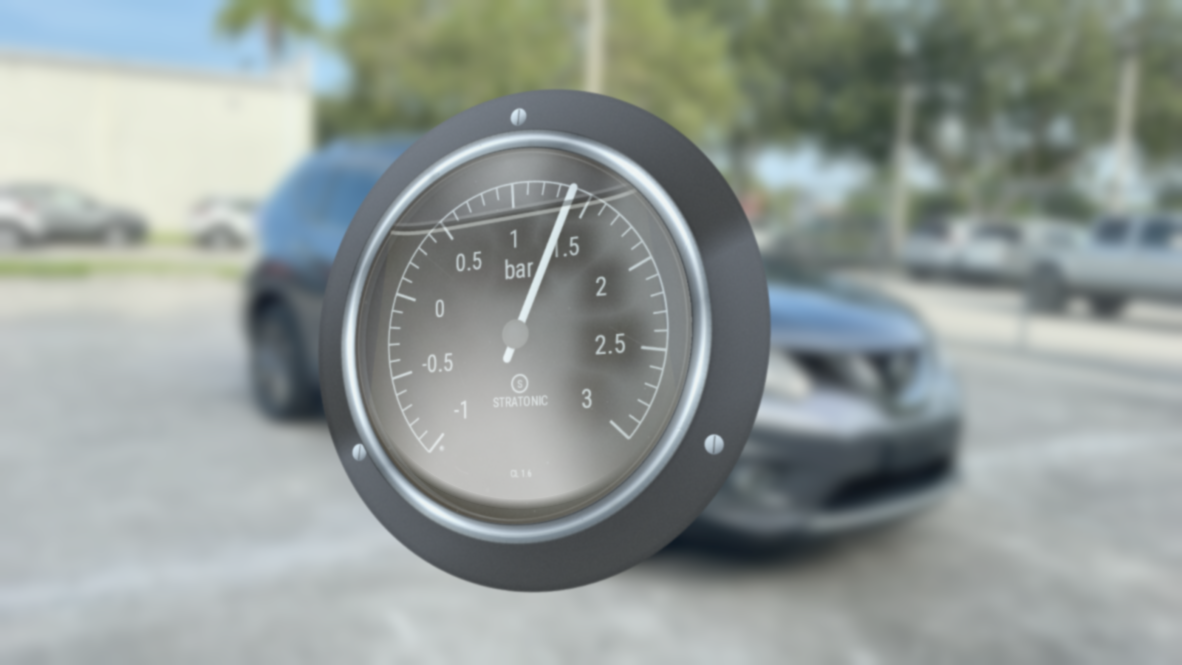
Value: 1.4 bar
